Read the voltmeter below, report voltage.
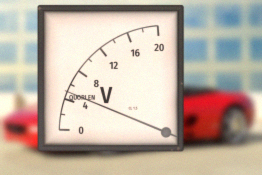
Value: 5 V
